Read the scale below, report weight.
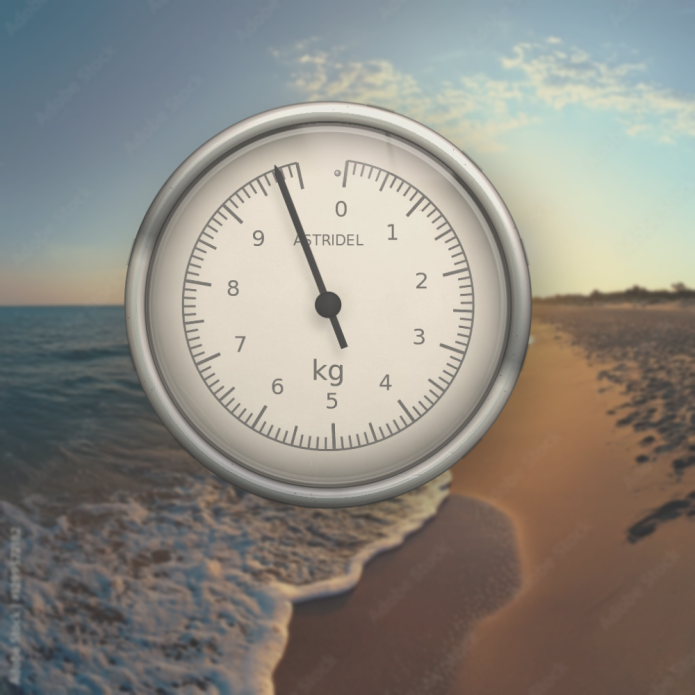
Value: 9.75 kg
